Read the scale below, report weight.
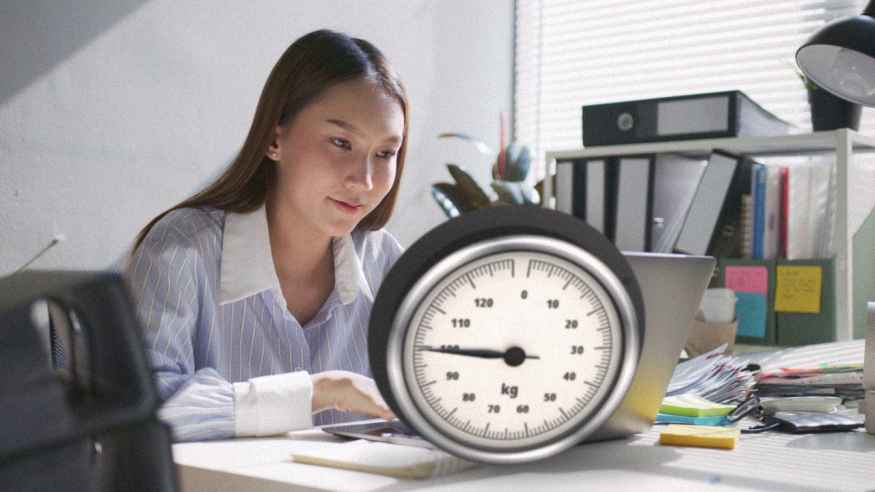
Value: 100 kg
